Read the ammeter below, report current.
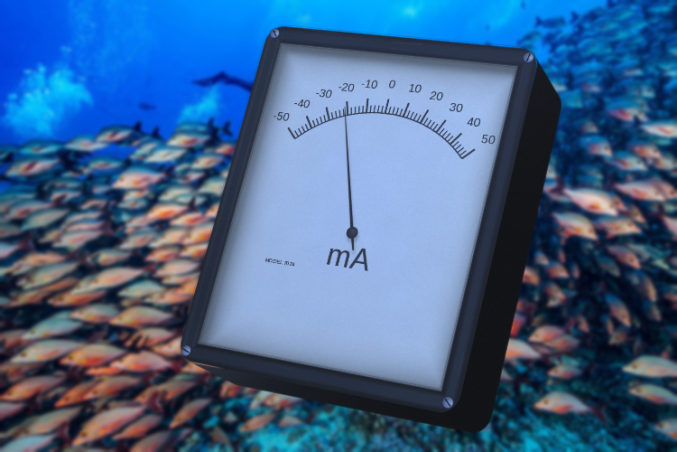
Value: -20 mA
